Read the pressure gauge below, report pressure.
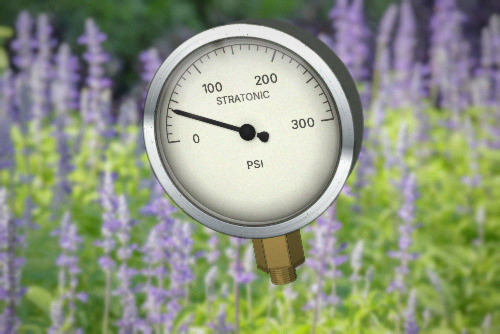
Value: 40 psi
